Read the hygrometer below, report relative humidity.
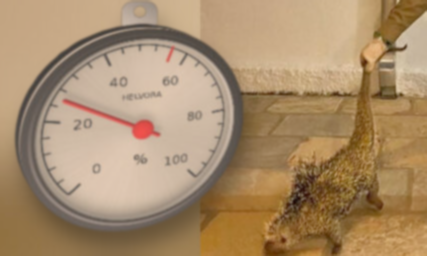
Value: 26 %
